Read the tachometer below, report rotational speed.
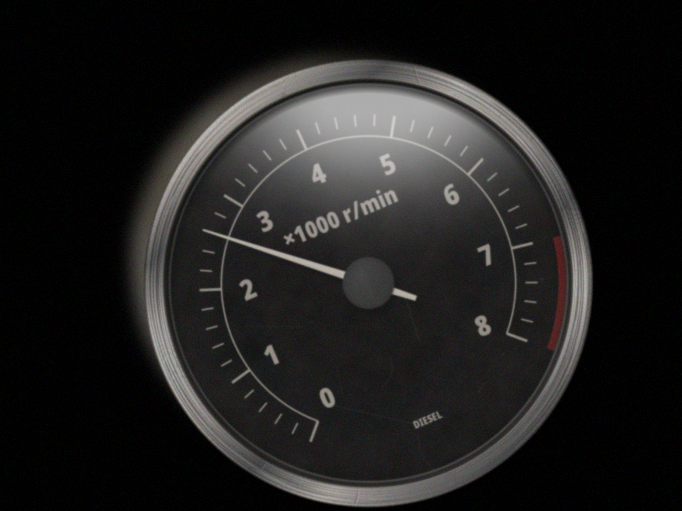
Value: 2600 rpm
